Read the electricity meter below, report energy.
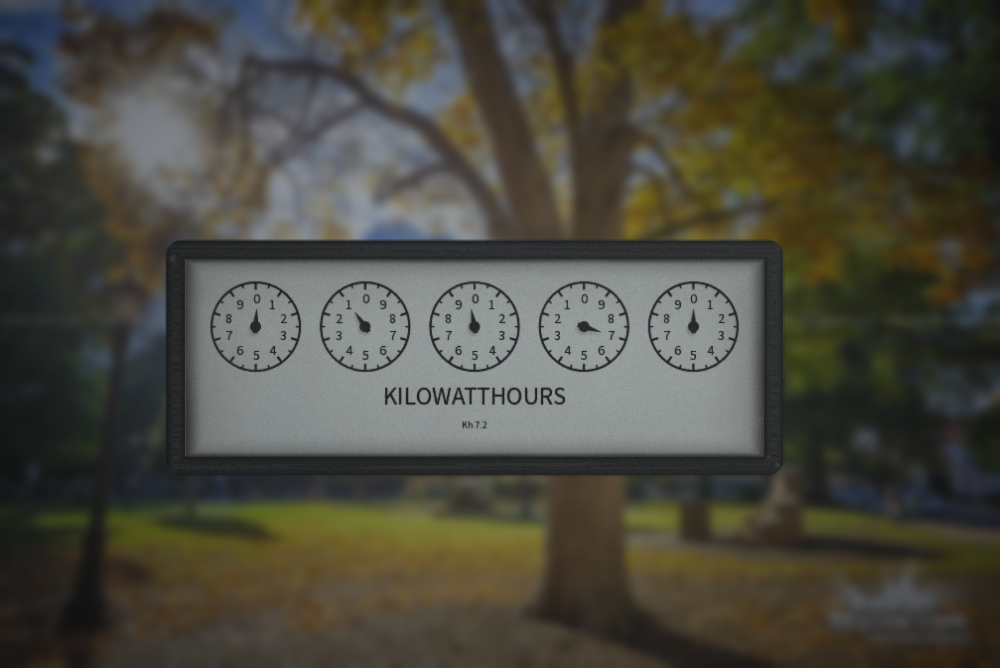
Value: 970 kWh
